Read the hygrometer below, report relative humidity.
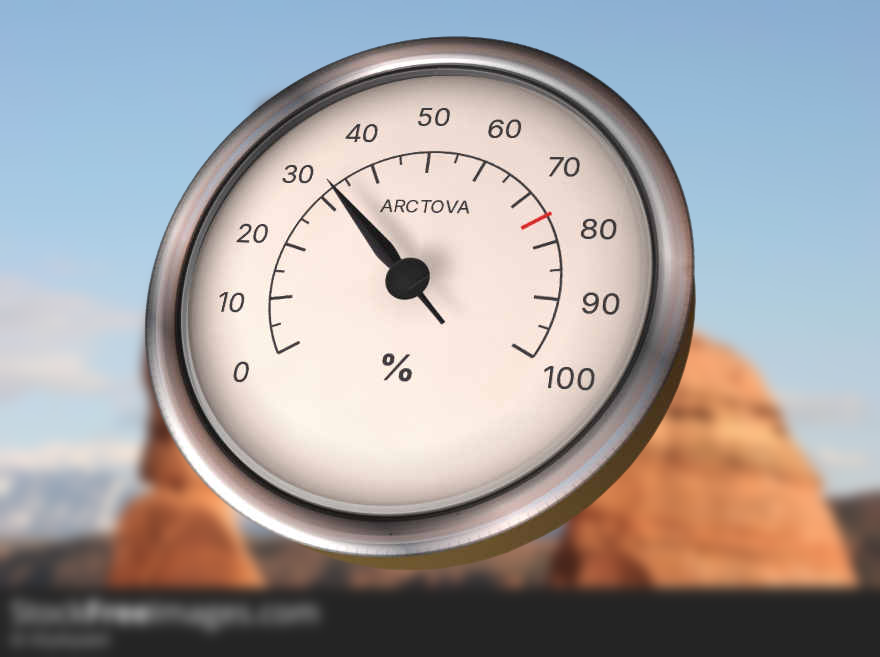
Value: 32.5 %
